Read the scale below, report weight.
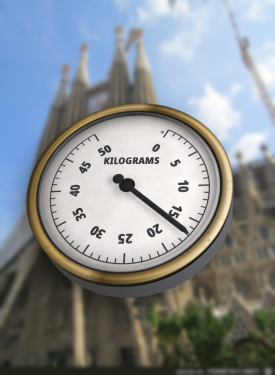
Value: 17 kg
